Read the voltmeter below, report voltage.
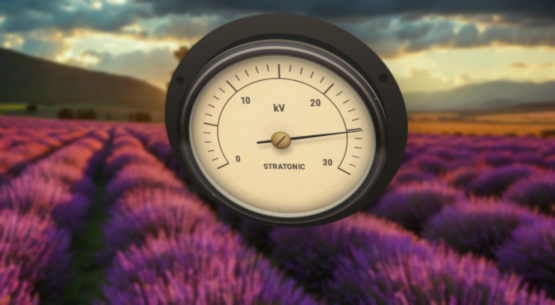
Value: 25 kV
